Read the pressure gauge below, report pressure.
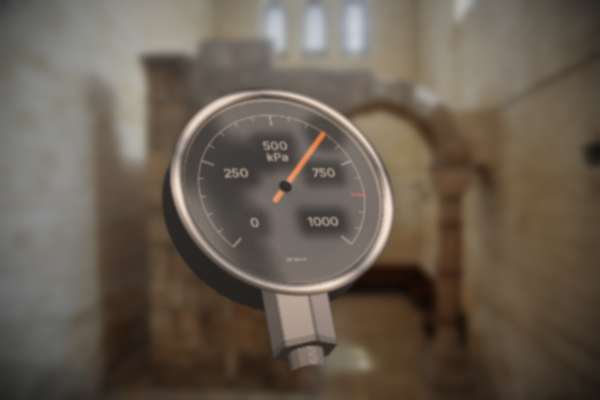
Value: 650 kPa
